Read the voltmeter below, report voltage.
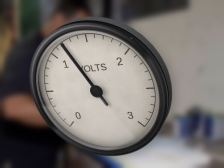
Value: 1.2 V
